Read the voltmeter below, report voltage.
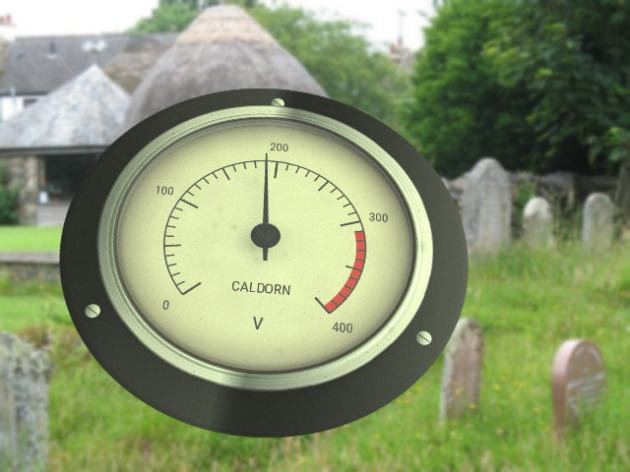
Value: 190 V
